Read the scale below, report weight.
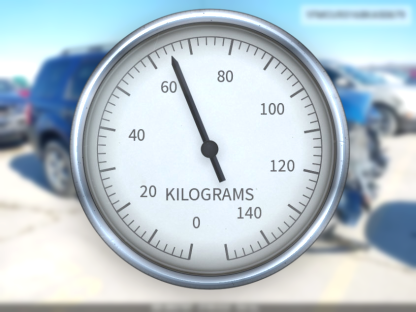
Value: 65 kg
